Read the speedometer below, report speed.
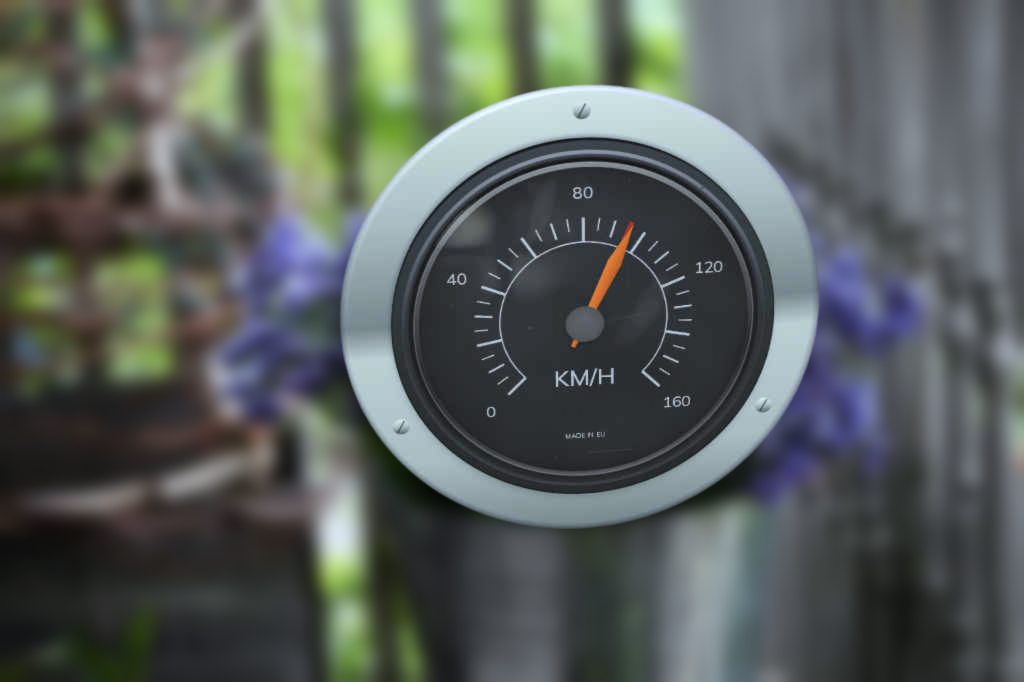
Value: 95 km/h
